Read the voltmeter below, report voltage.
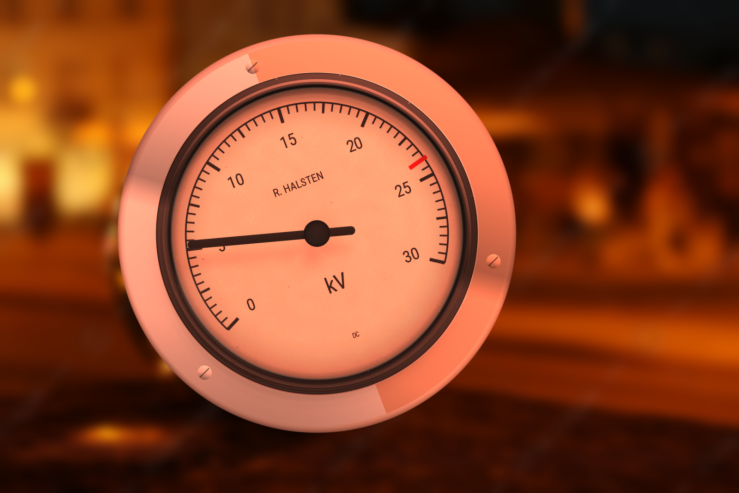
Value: 5.25 kV
